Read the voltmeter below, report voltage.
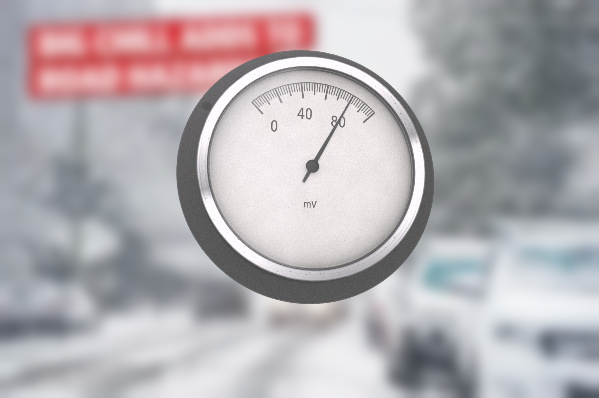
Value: 80 mV
